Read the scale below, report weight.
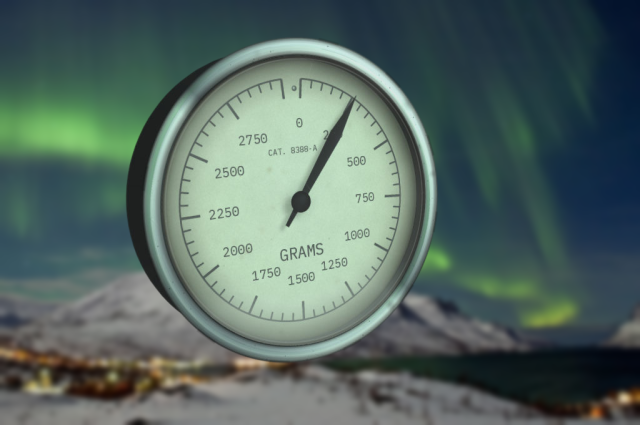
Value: 250 g
